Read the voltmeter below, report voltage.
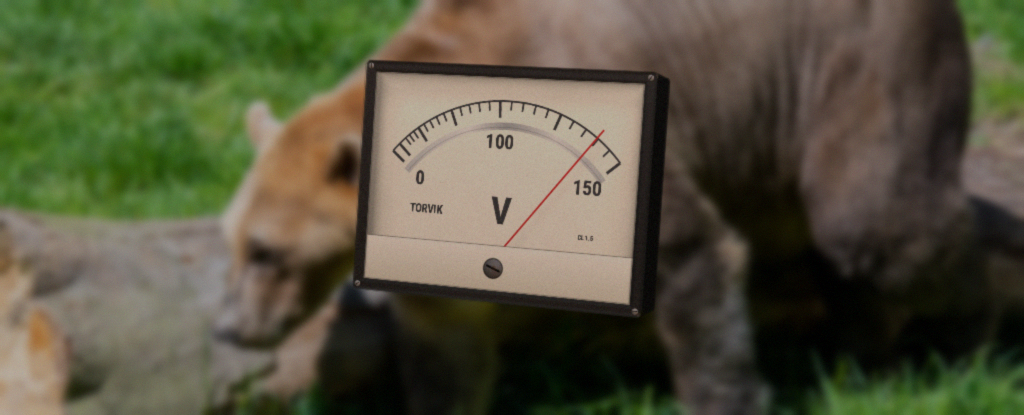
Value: 140 V
